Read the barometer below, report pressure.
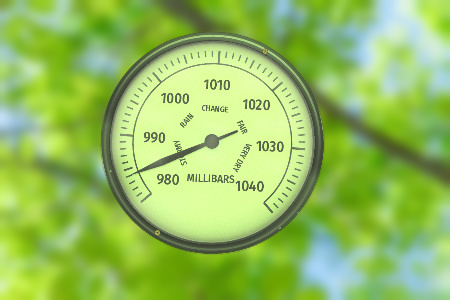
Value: 984 mbar
